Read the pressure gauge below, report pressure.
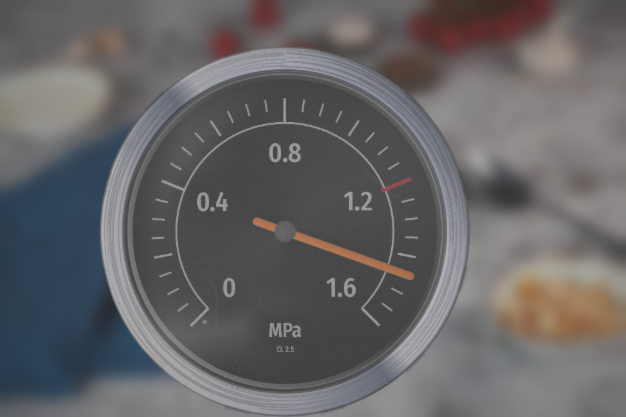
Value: 1.45 MPa
